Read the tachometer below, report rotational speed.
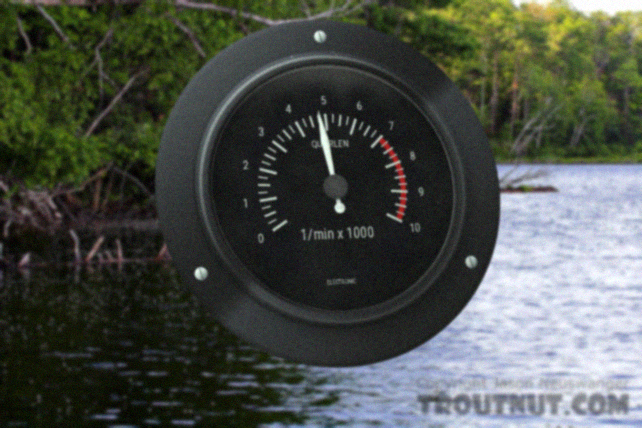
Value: 4750 rpm
